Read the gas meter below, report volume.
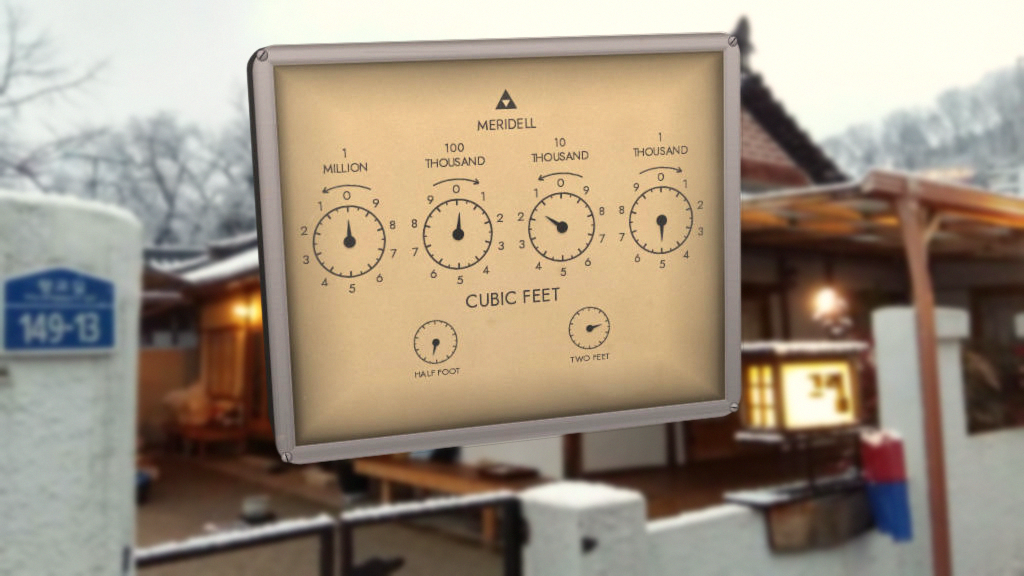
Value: 1500 ft³
